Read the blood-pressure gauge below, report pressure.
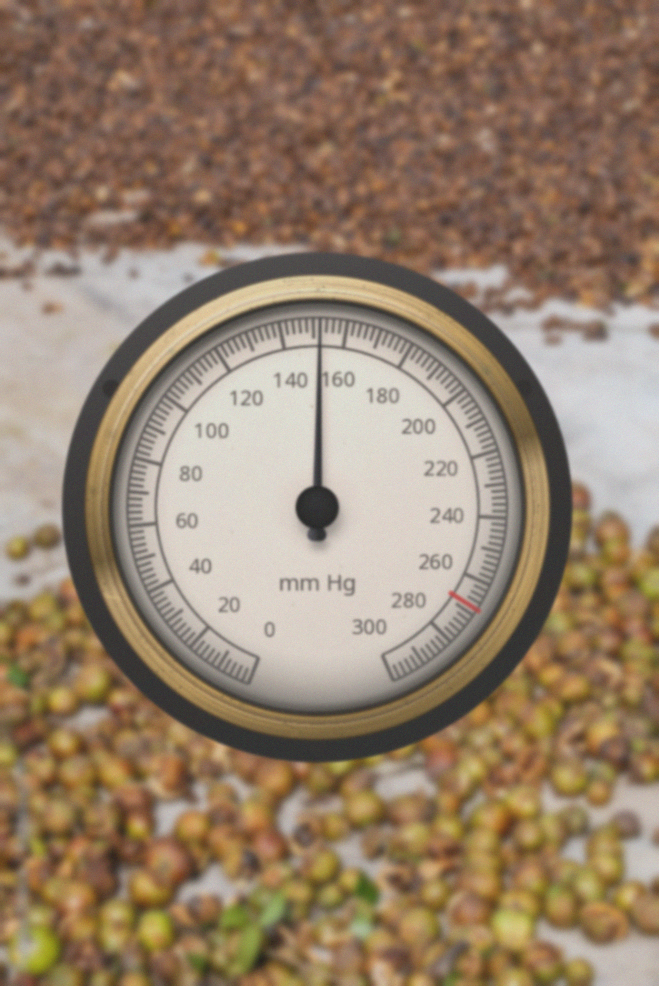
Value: 152 mmHg
